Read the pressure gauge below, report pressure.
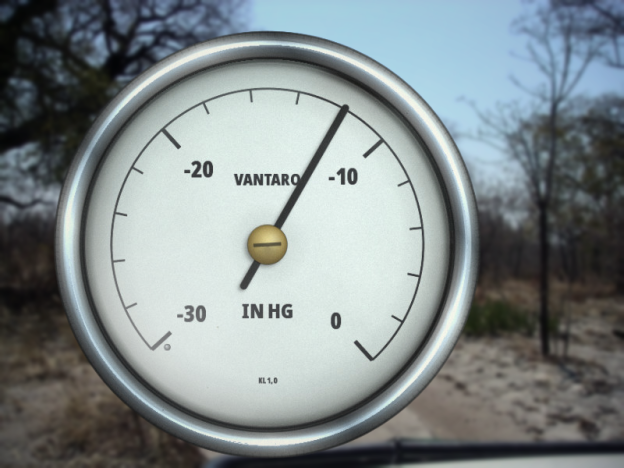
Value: -12 inHg
